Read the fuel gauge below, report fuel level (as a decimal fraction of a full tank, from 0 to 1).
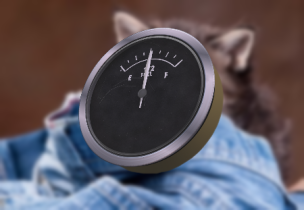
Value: 0.5
